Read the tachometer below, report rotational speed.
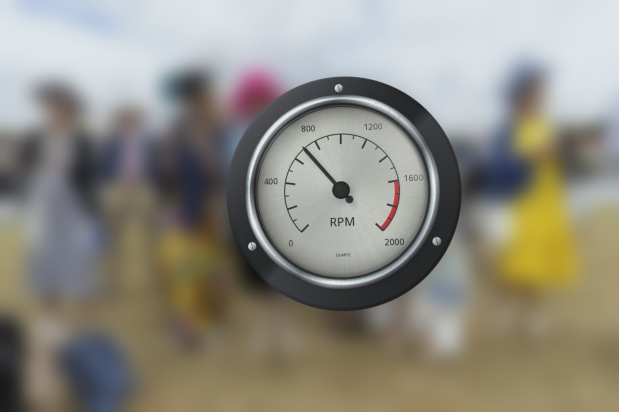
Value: 700 rpm
